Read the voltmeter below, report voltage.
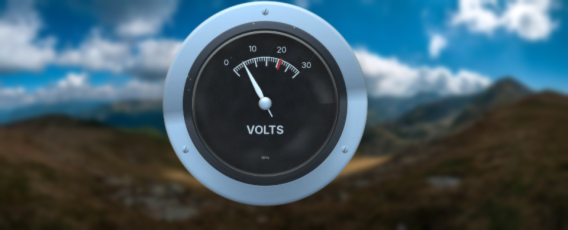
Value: 5 V
